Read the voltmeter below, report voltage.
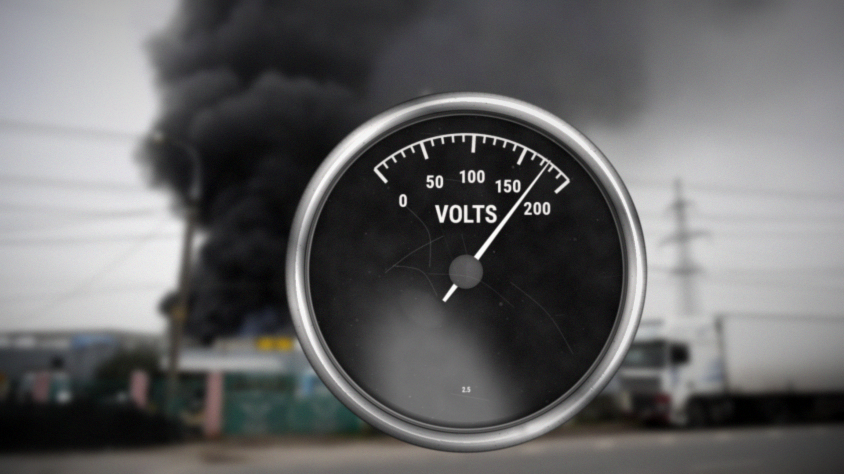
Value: 175 V
